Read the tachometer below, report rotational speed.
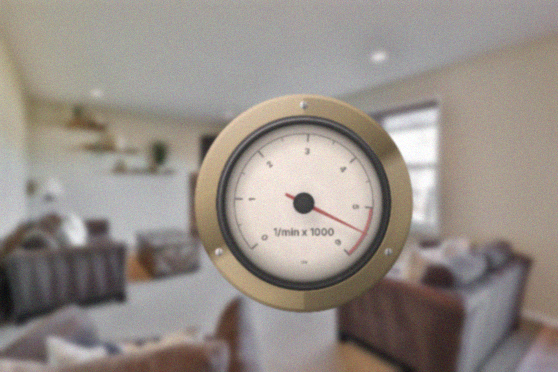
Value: 5500 rpm
